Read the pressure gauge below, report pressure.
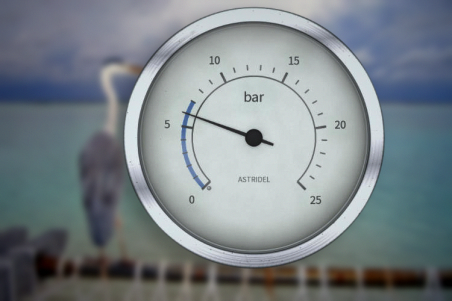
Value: 6 bar
